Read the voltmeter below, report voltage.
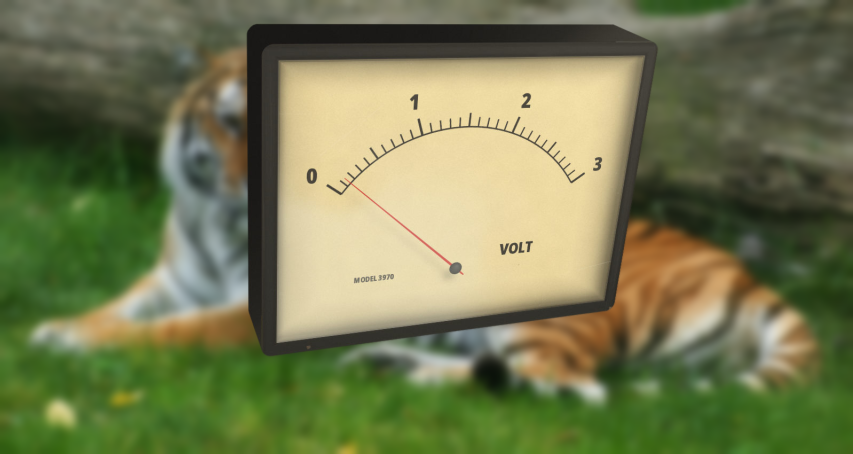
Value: 0.15 V
